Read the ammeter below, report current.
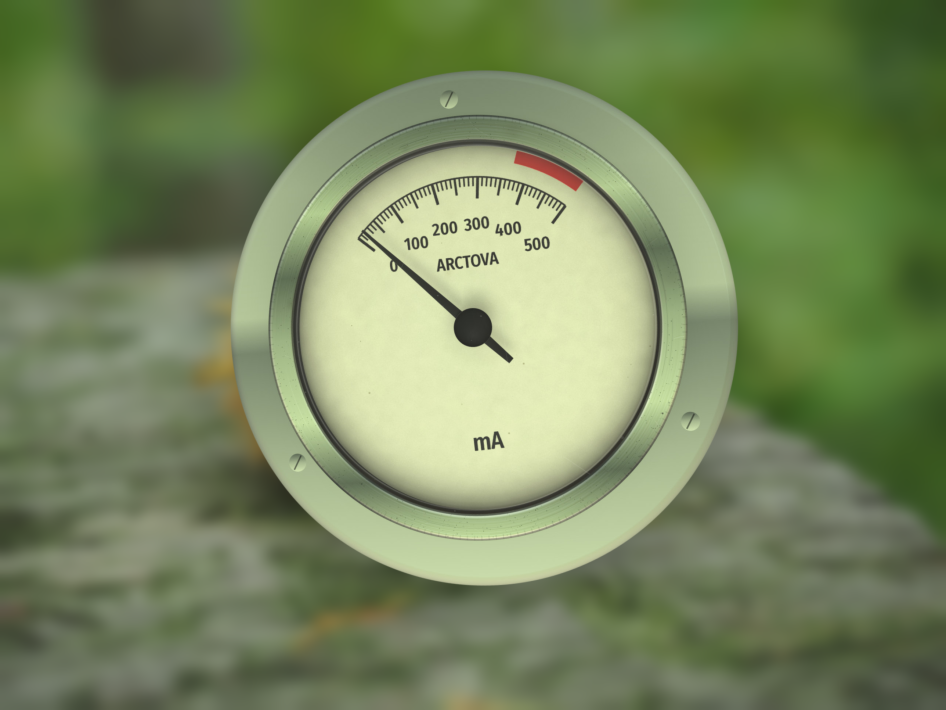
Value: 20 mA
